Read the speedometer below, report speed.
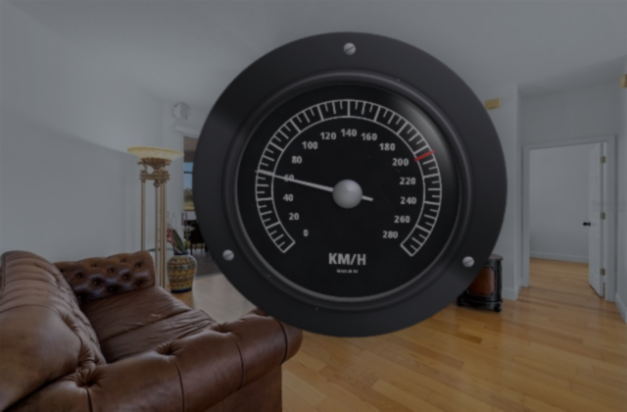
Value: 60 km/h
